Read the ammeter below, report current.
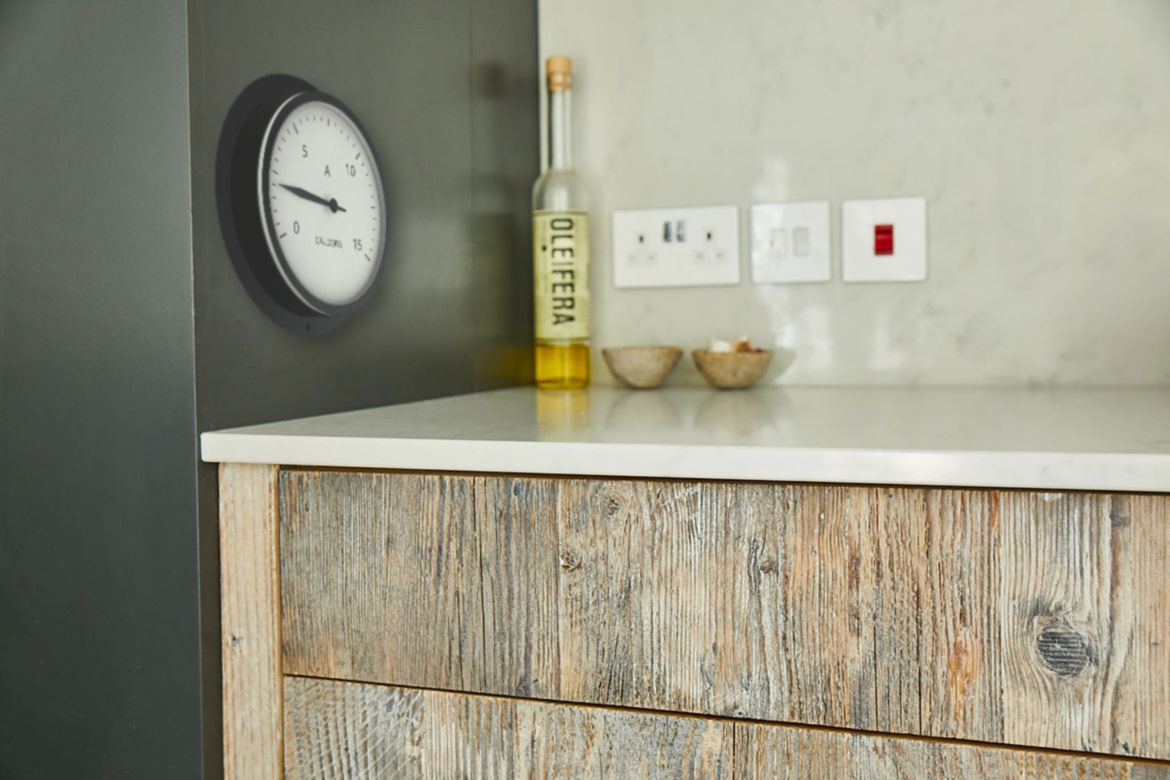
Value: 2 A
